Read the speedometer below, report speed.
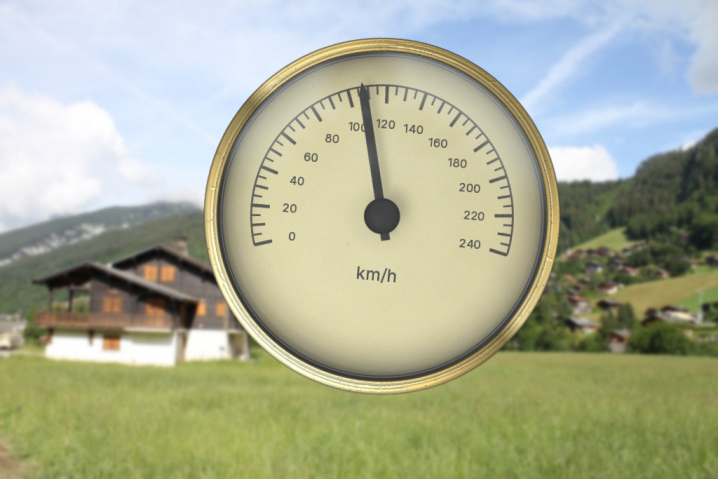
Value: 107.5 km/h
